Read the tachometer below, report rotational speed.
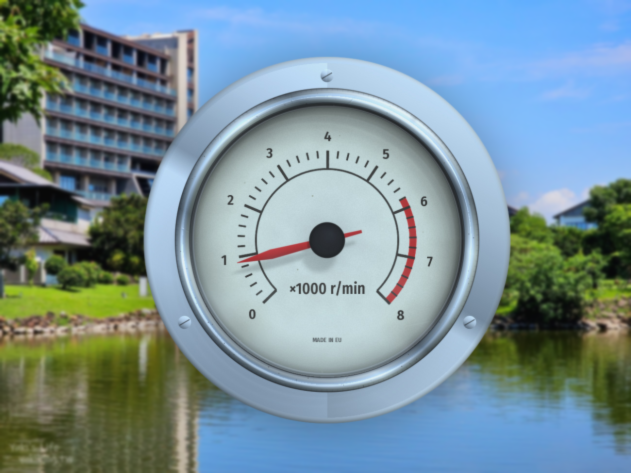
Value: 900 rpm
